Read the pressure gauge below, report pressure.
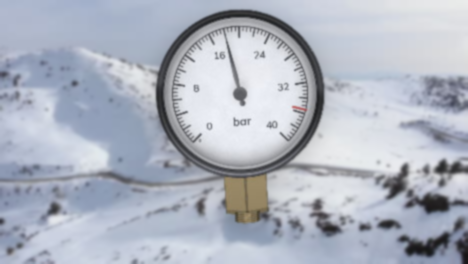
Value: 18 bar
